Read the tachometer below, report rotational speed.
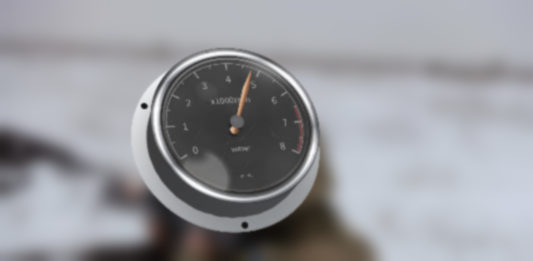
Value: 4750 rpm
